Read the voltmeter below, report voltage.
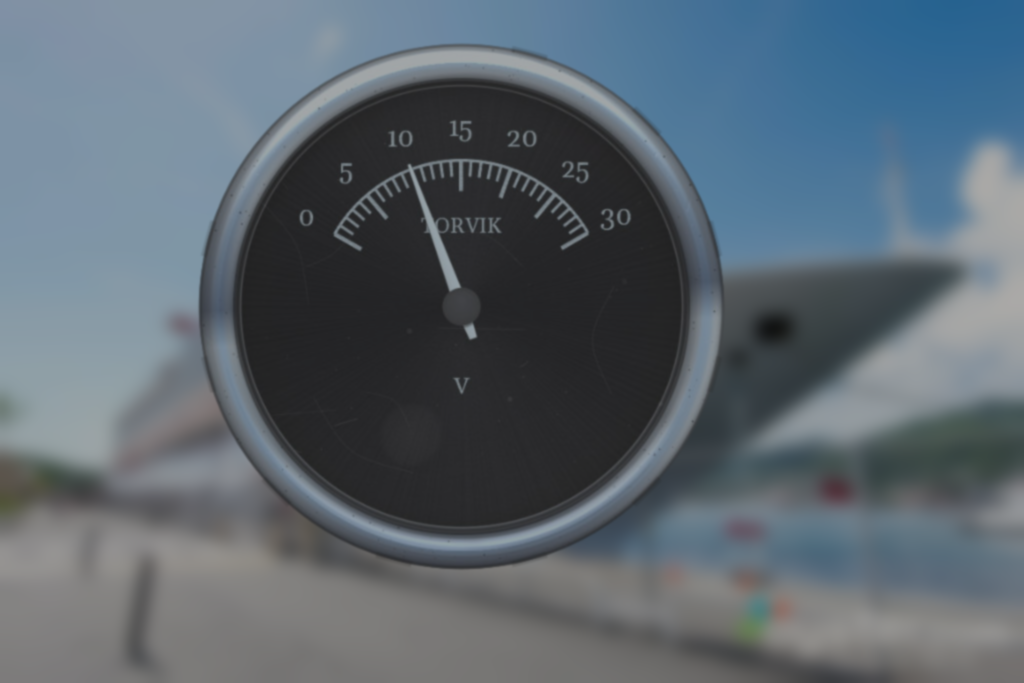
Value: 10 V
